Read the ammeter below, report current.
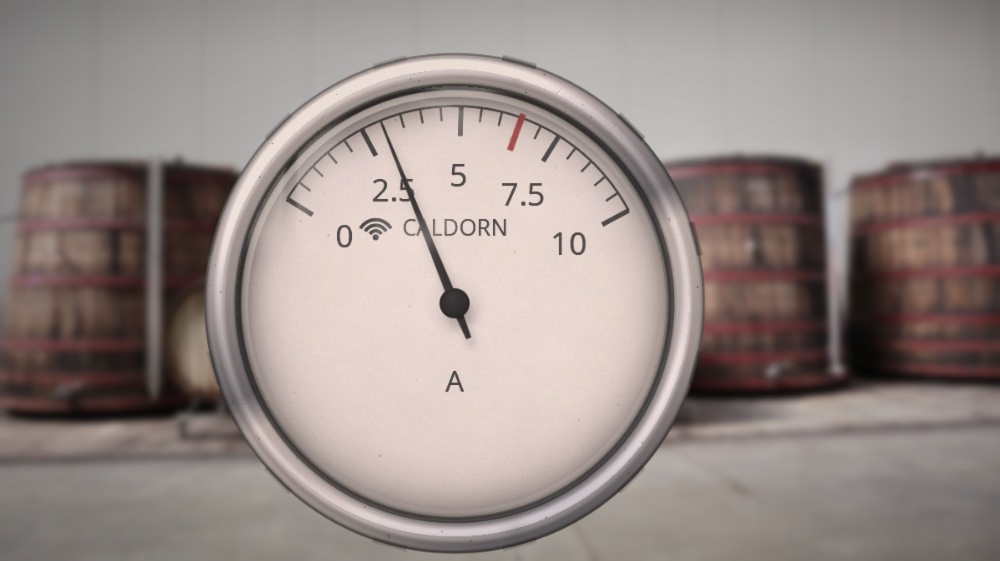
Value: 3 A
